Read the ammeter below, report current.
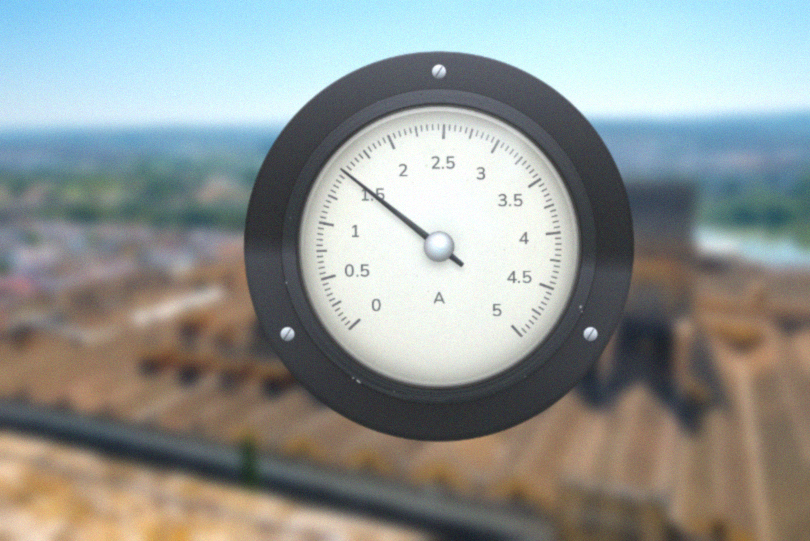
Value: 1.5 A
